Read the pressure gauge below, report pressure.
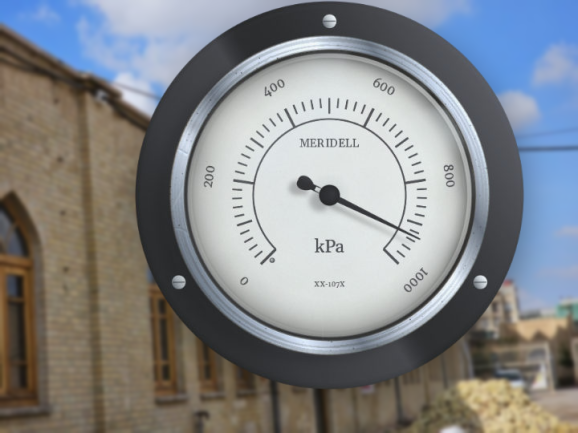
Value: 930 kPa
